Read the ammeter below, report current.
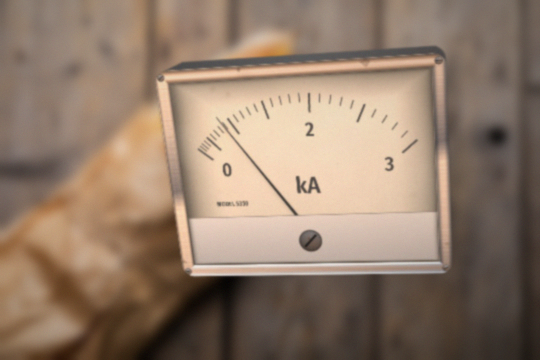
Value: 0.9 kA
